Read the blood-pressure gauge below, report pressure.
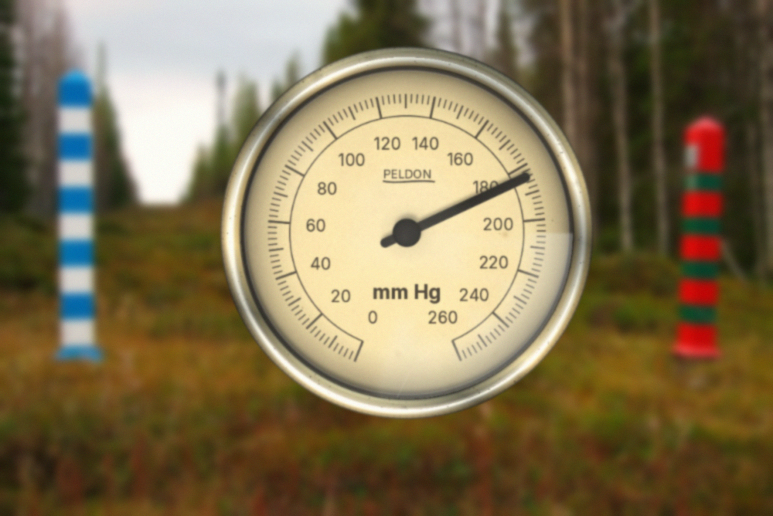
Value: 184 mmHg
